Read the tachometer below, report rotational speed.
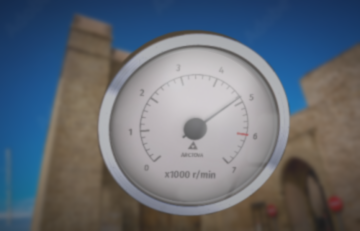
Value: 4800 rpm
